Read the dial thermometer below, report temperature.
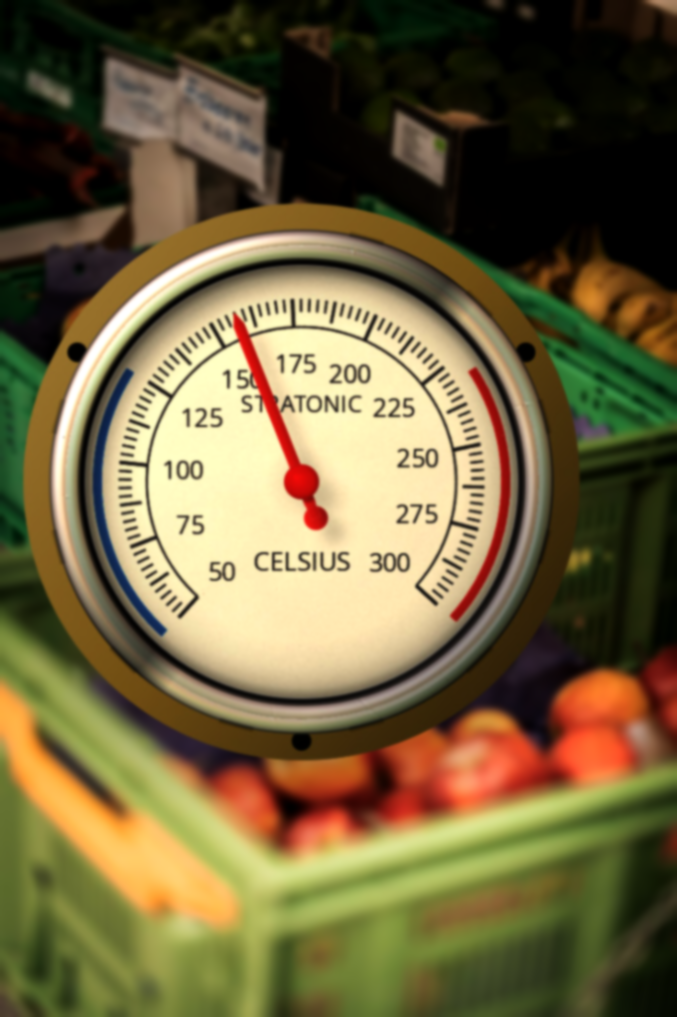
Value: 157.5 °C
